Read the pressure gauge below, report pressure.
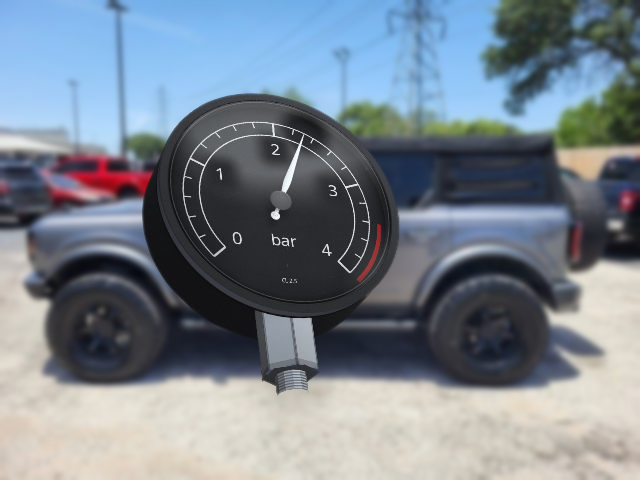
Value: 2.3 bar
